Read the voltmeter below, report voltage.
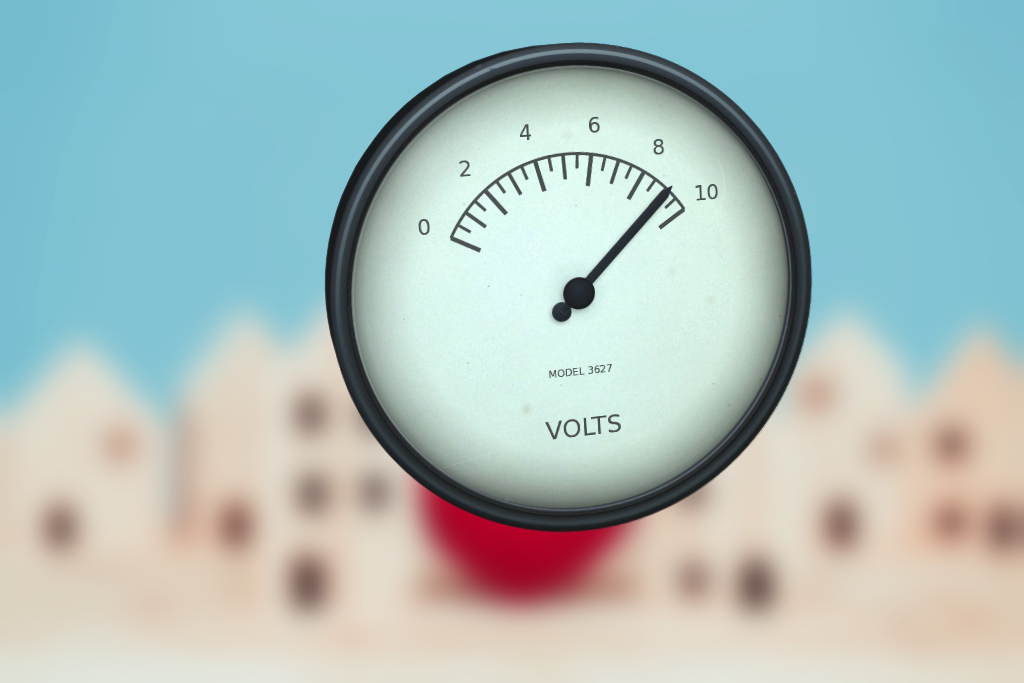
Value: 9 V
